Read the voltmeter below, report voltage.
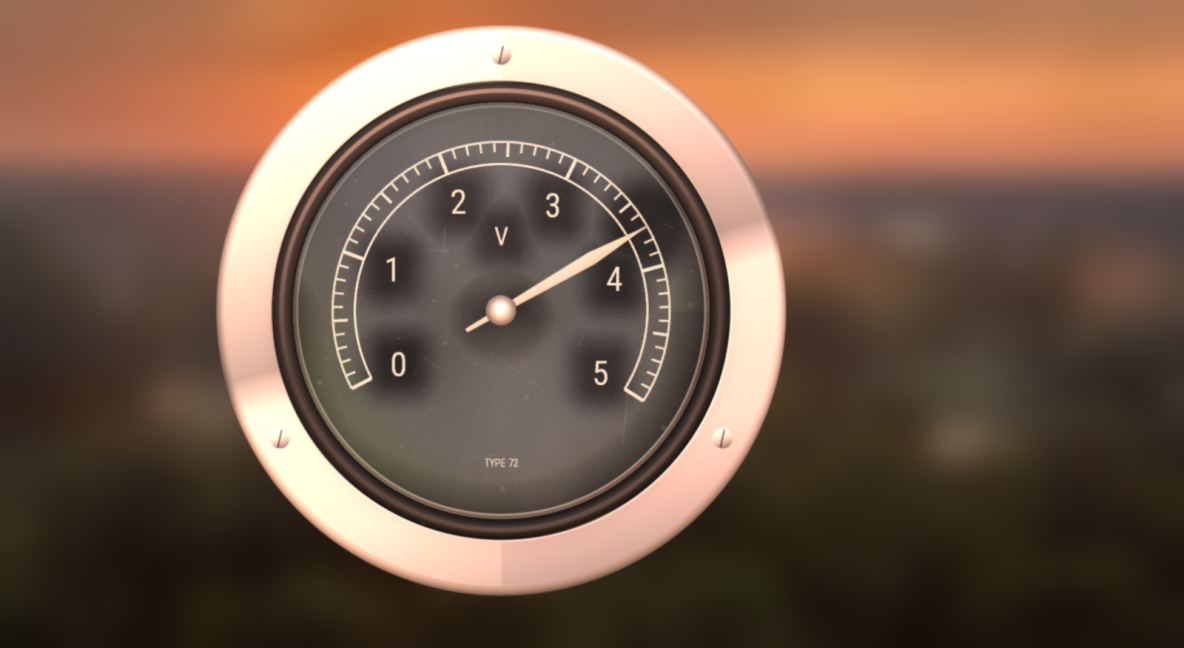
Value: 3.7 V
